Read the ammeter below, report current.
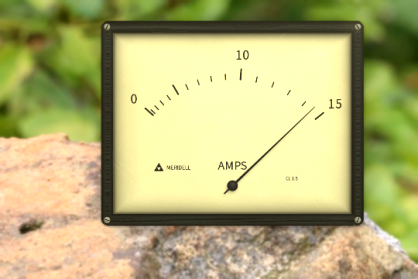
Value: 14.5 A
